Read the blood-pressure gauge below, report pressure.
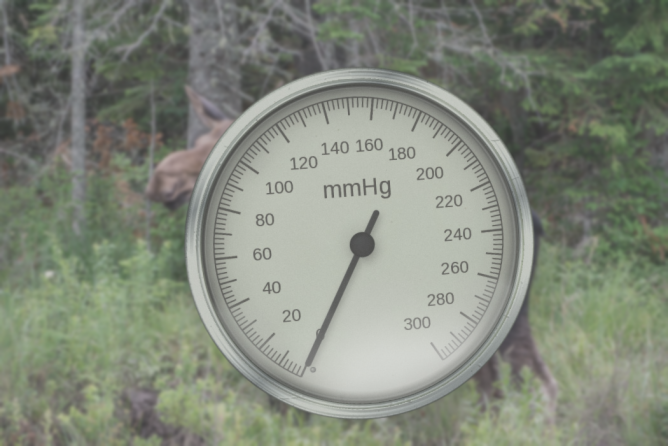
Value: 0 mmHg
